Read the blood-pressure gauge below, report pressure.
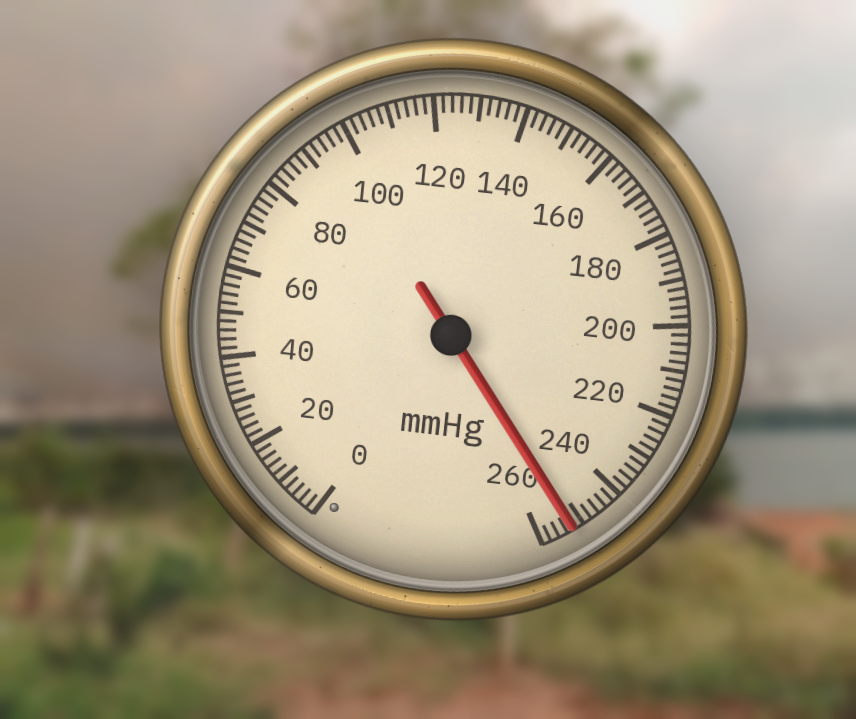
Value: 252 mmHg
